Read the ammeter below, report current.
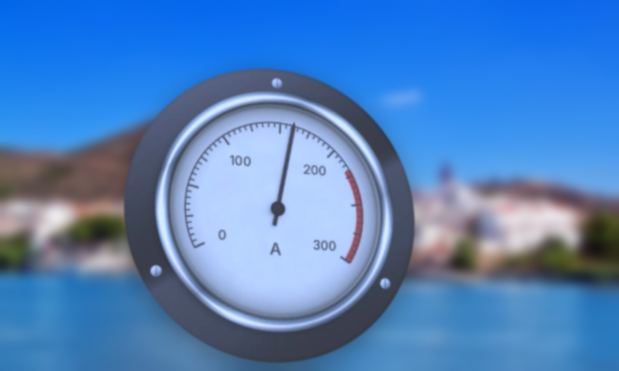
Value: 160 A
